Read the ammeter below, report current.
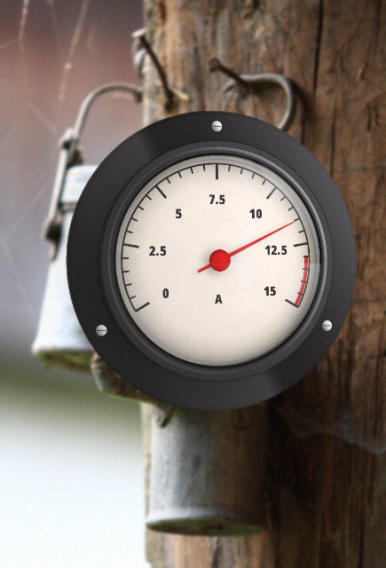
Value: 11.5 A
